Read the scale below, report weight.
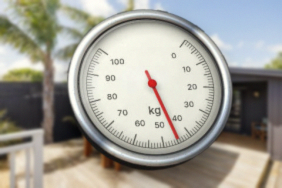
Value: 45 kg
